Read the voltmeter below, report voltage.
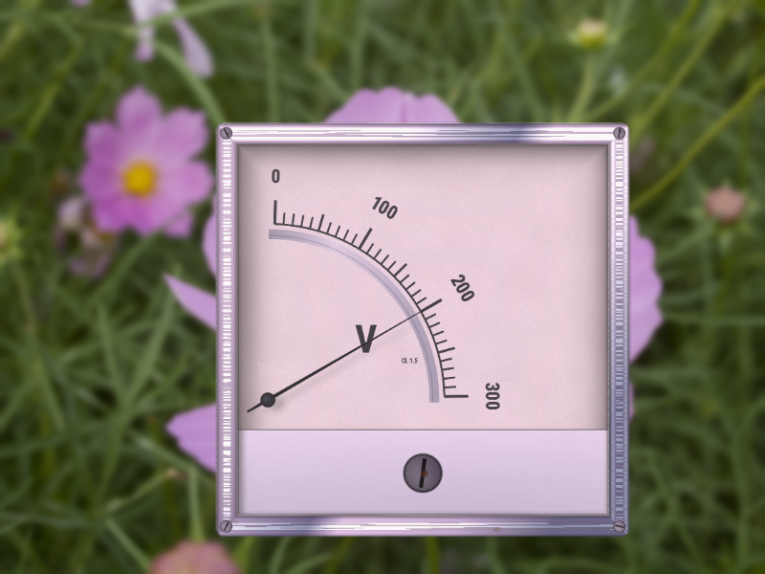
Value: 200 V
